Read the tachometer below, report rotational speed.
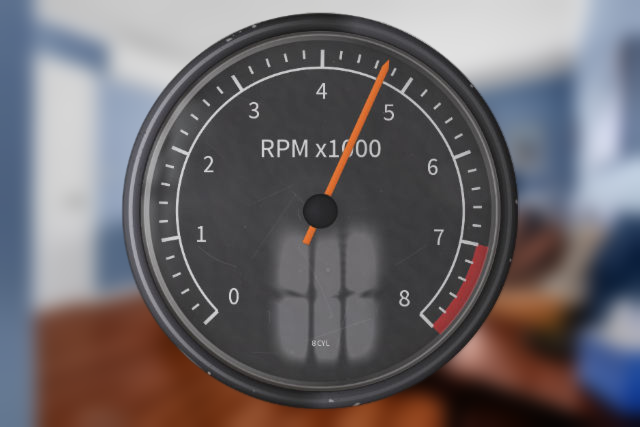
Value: 4700 rpm
